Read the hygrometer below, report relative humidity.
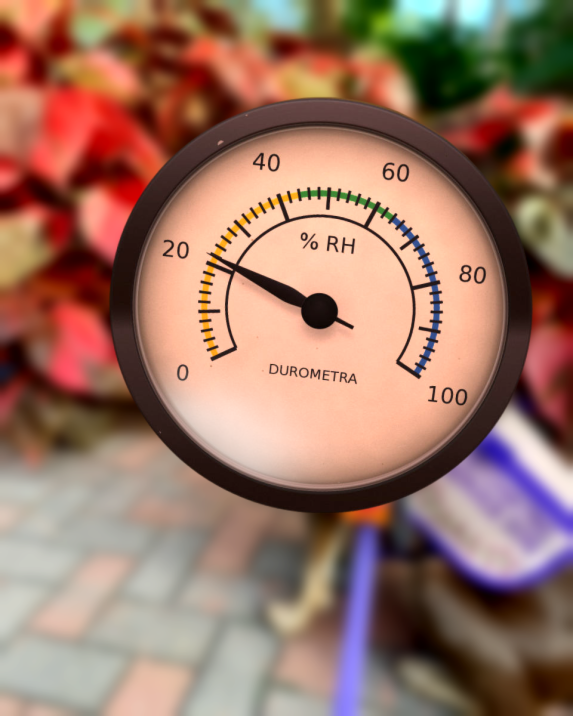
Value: 22 %
